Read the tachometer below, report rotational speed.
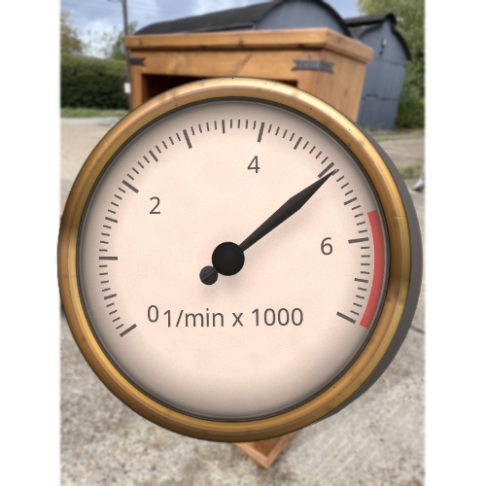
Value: 5100 rpm
